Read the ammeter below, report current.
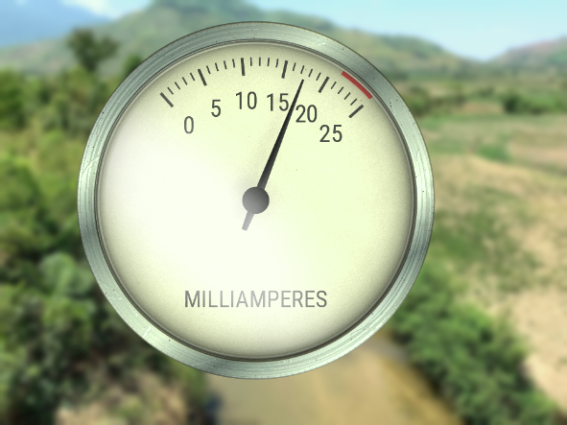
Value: 17.5 mA
